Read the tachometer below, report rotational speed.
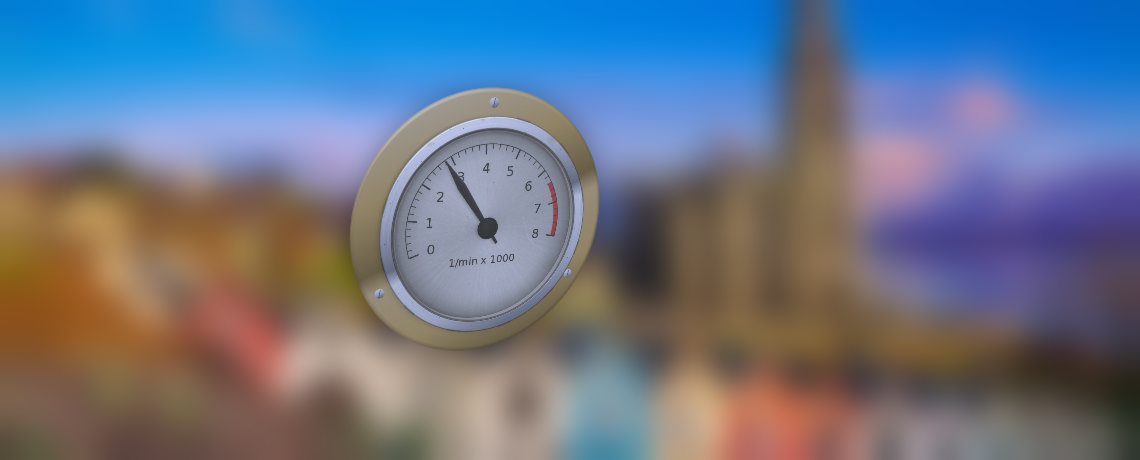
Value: 2800 rpm
